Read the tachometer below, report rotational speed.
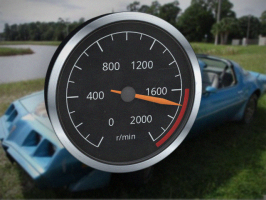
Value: 1700 rpm
